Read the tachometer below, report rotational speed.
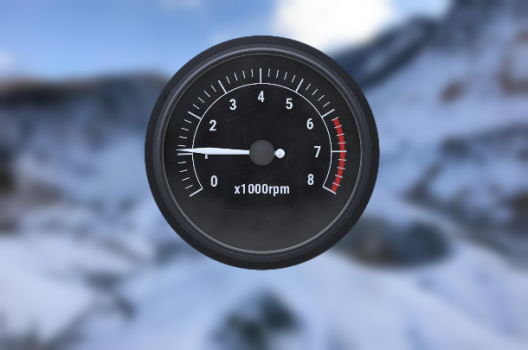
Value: 1100 rpm
